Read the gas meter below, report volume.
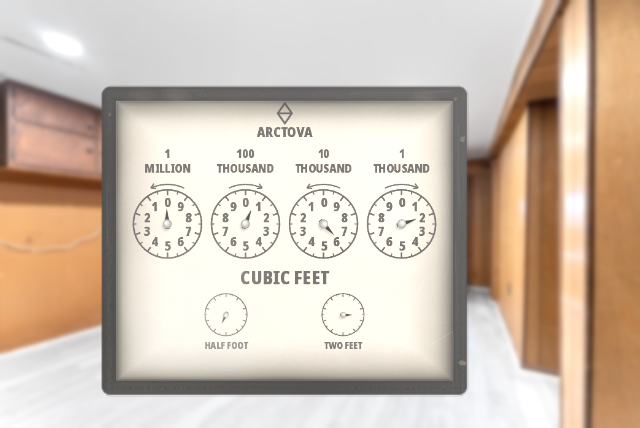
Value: 6200 ft³
